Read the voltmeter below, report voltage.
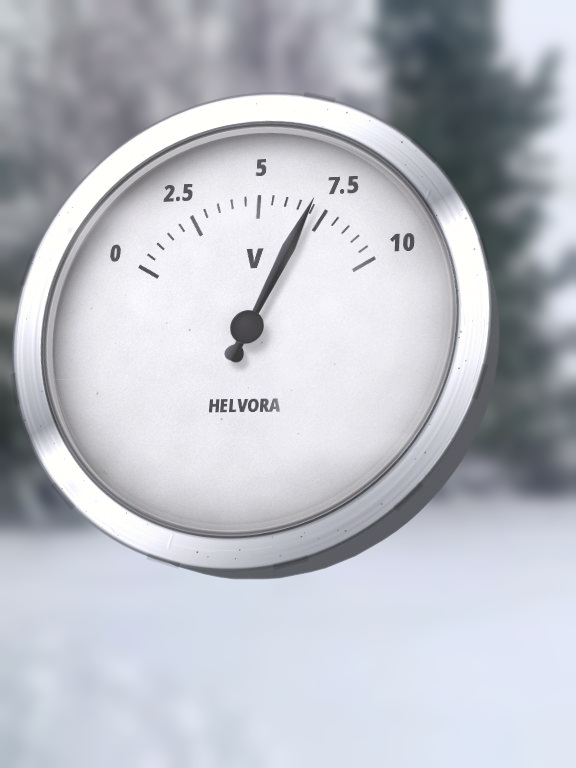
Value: 7 V
